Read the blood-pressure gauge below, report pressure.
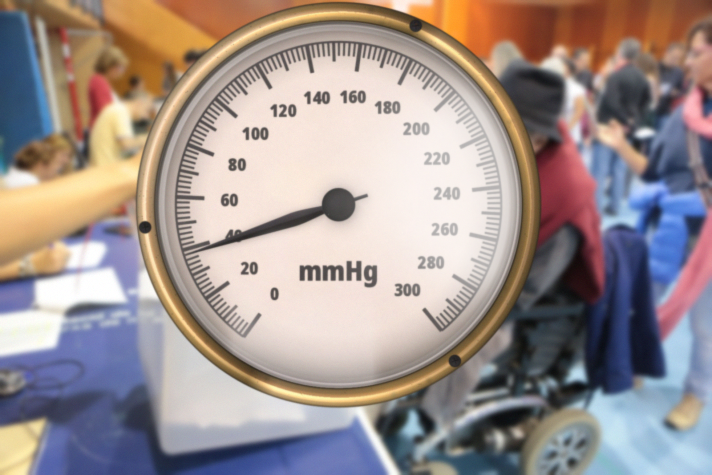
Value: 38 mmHg
